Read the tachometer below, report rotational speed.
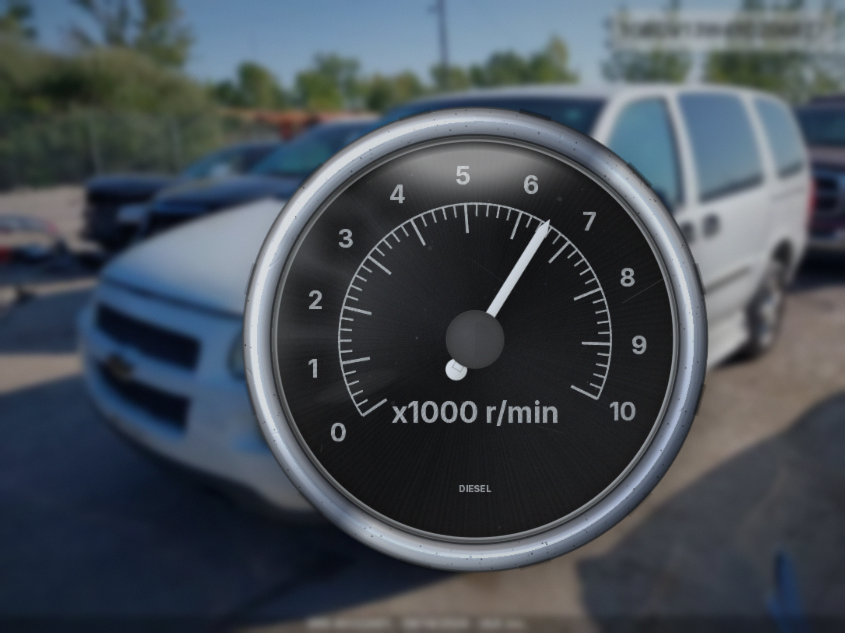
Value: 6500 rpm
